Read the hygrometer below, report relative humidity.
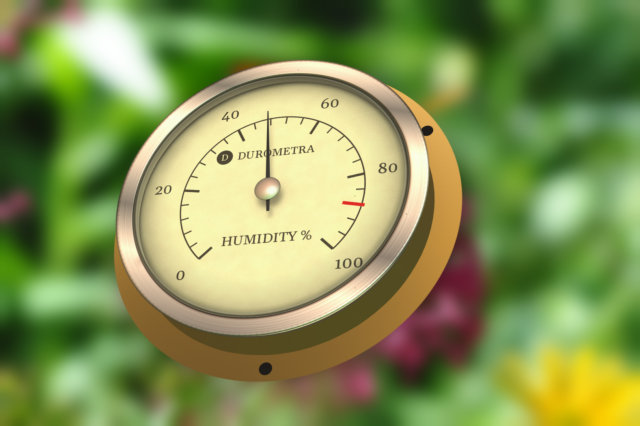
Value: 48 %
